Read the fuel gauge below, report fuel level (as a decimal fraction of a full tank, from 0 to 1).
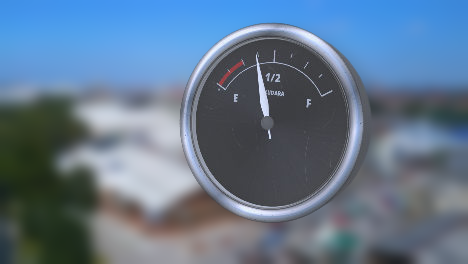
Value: 0.375
